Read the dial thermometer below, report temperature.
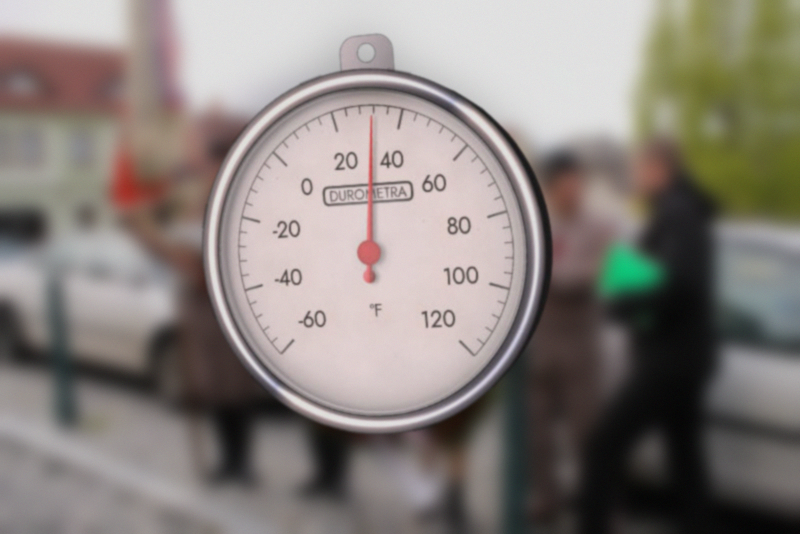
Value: 32 °F
